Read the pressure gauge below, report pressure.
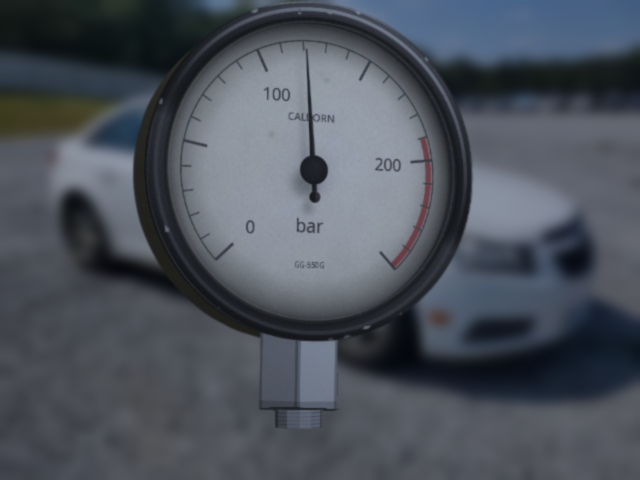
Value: 120 bar
